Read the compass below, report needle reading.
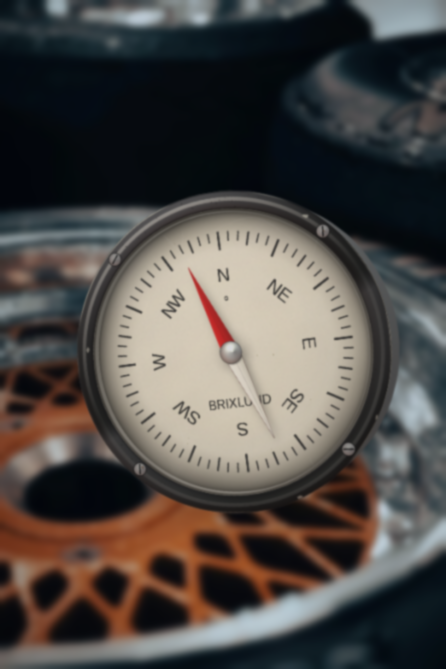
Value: 340 °
